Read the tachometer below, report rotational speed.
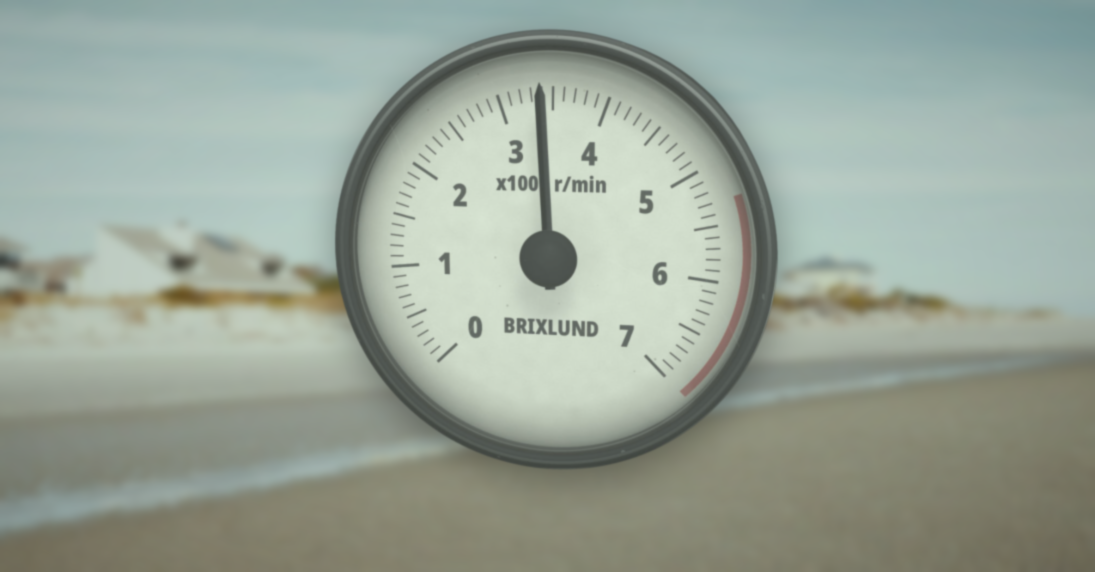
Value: 3400 rpm
